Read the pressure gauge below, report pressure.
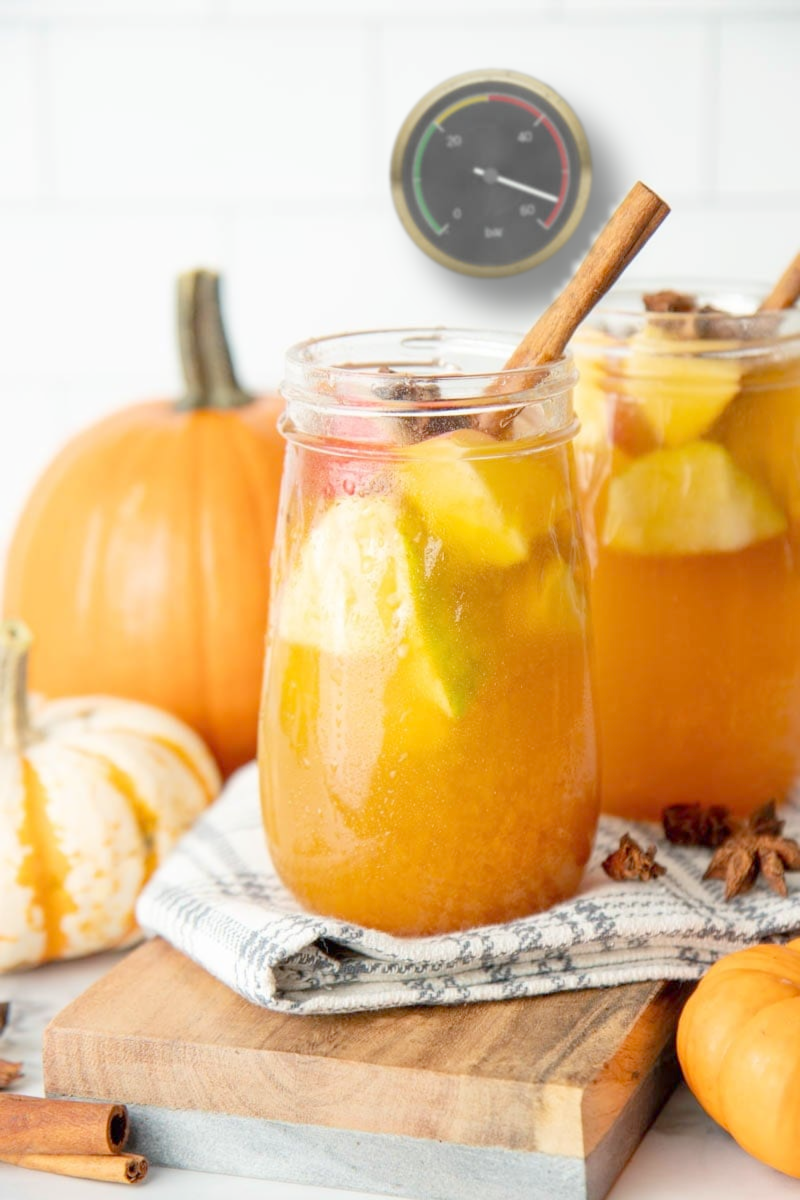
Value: 55 bar
